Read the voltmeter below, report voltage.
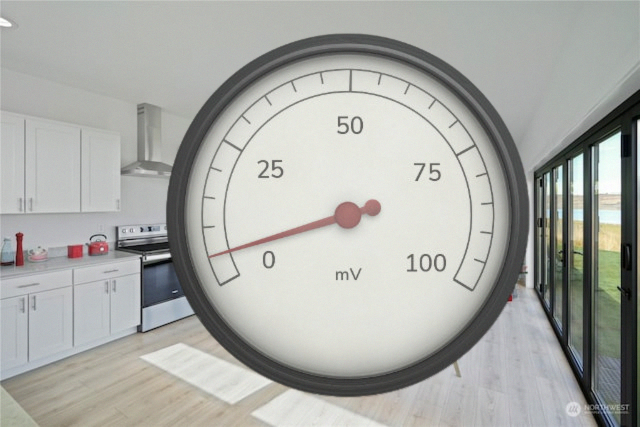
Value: 5 mV
